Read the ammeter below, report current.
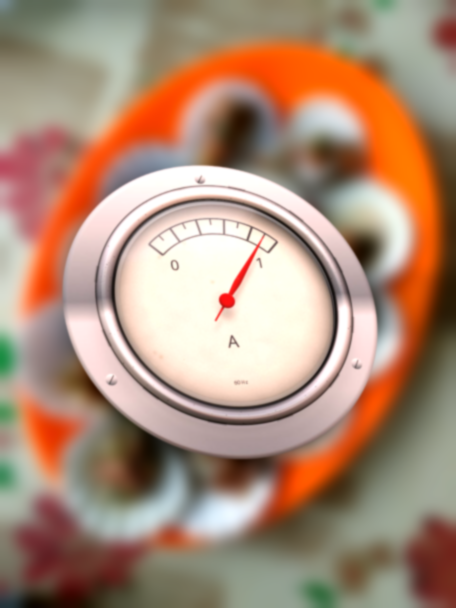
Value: 0.9 A
